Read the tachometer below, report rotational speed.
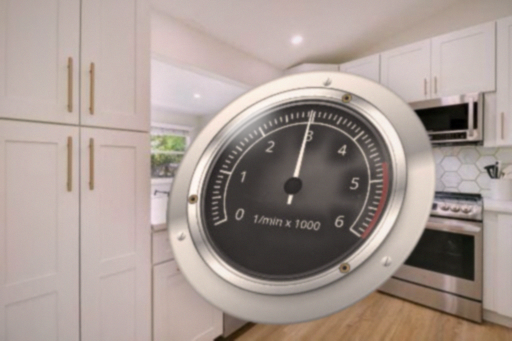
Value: 3000 rpm
